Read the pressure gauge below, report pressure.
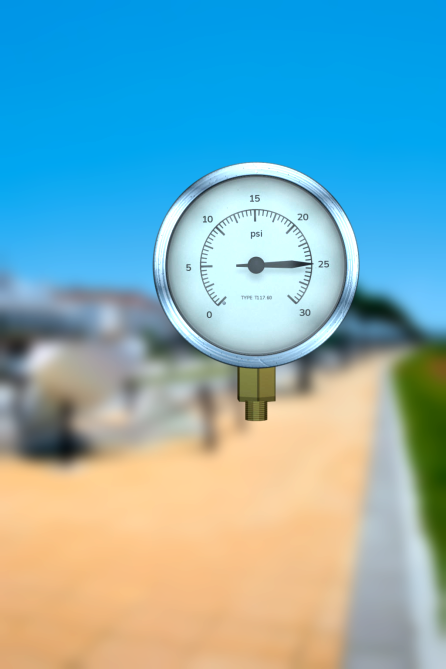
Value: 25 psi
